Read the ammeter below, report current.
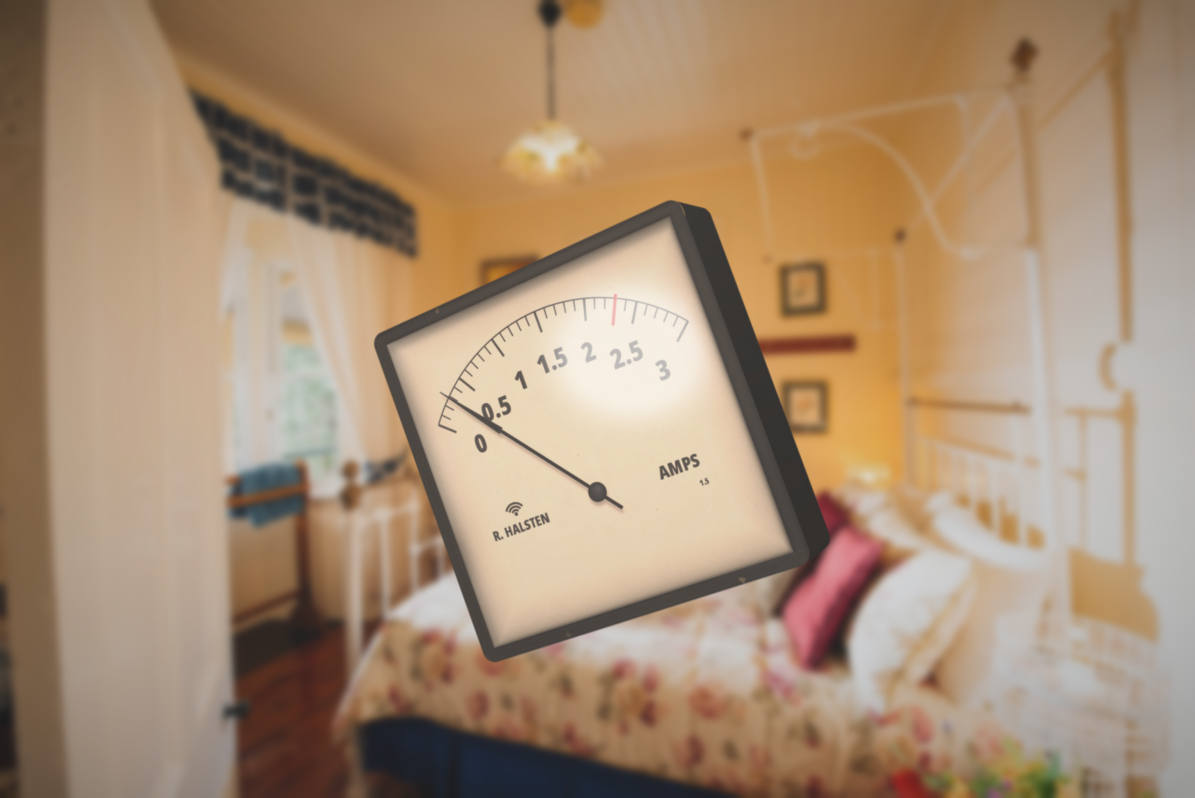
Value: 0.3 A
